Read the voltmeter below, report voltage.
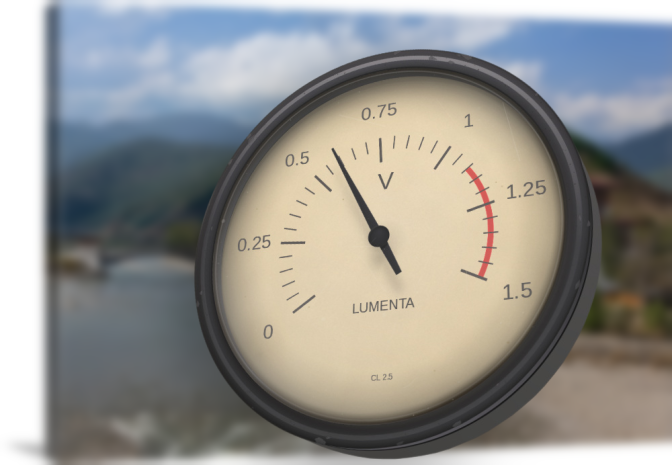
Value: 0.6 V
